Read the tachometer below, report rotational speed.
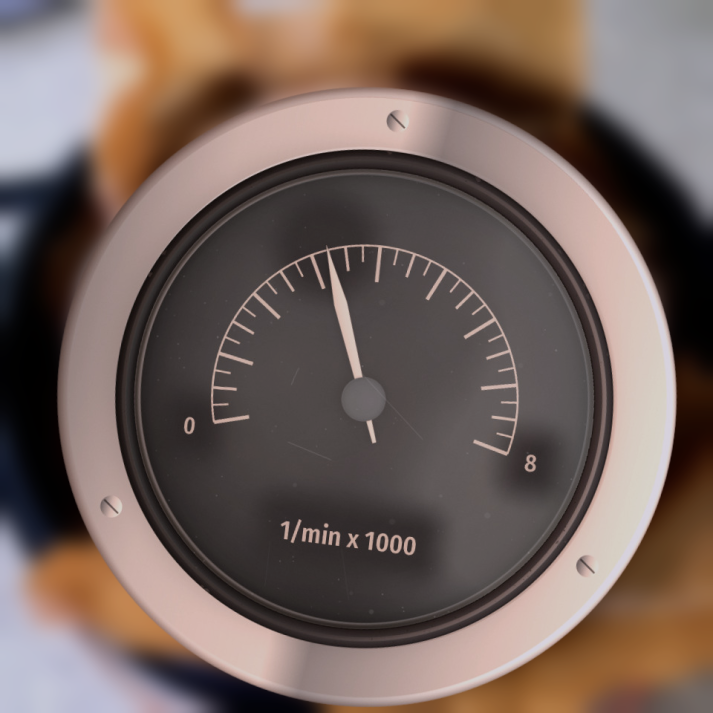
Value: 3250 rpm
